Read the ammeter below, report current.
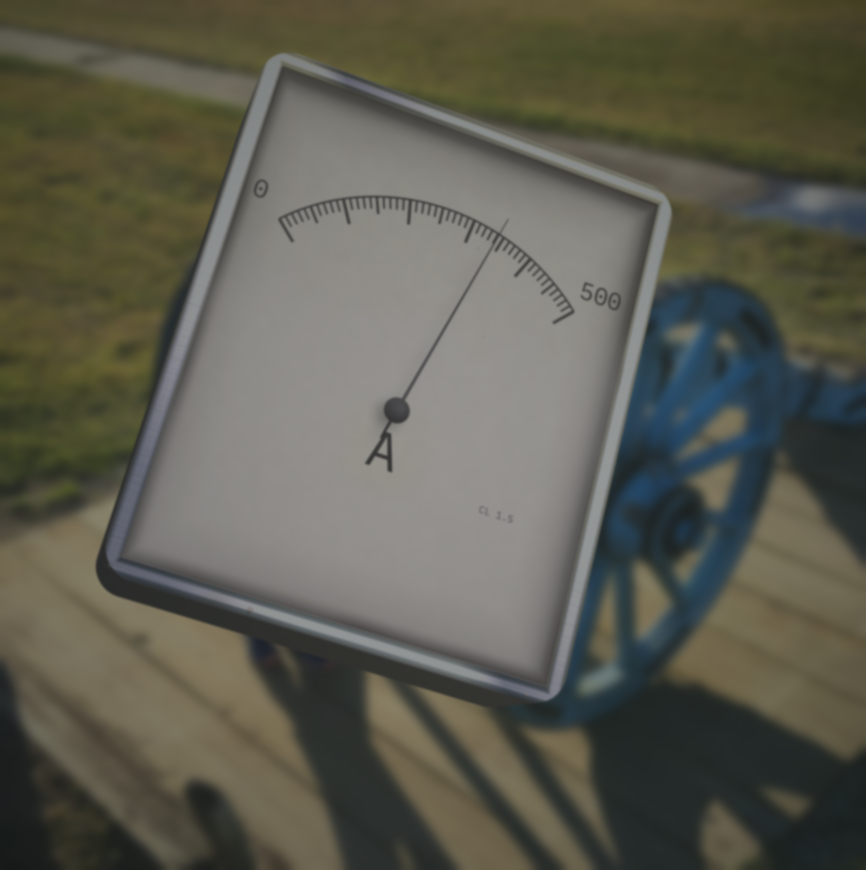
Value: 340 A
